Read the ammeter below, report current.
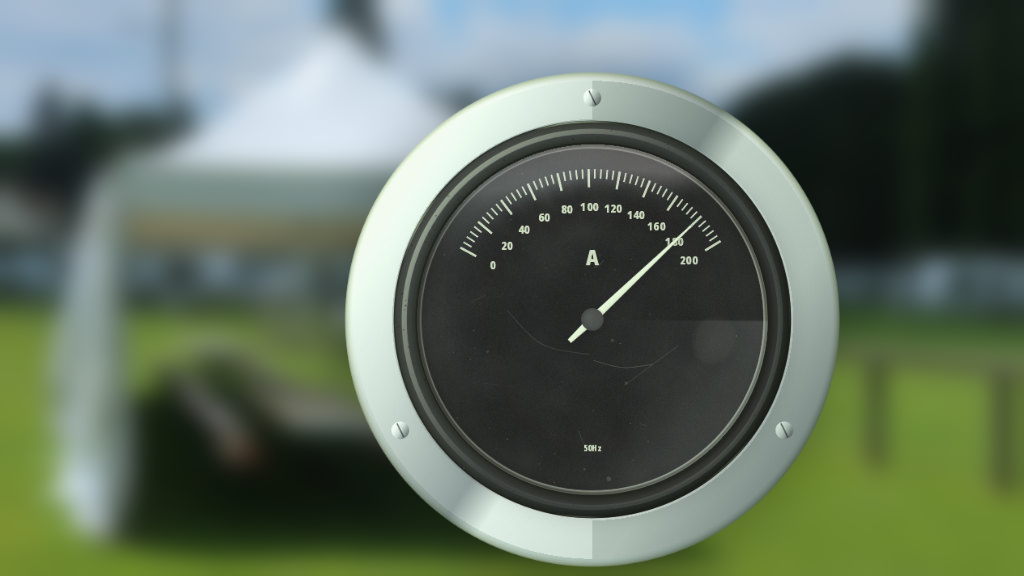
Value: 180 A
